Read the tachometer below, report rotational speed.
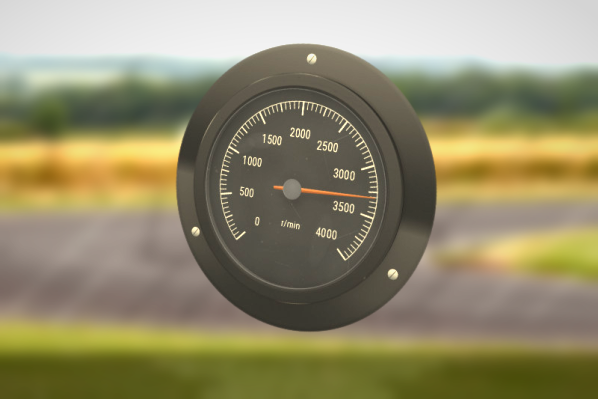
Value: 3300 rpm
